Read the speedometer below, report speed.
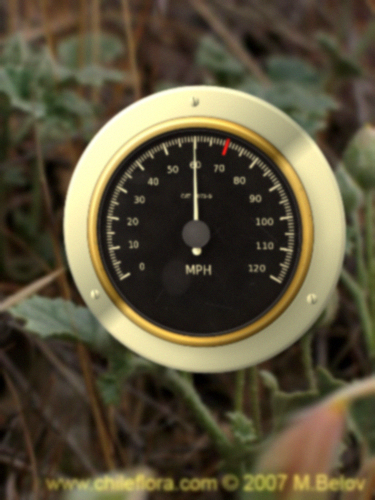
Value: 60 mph
